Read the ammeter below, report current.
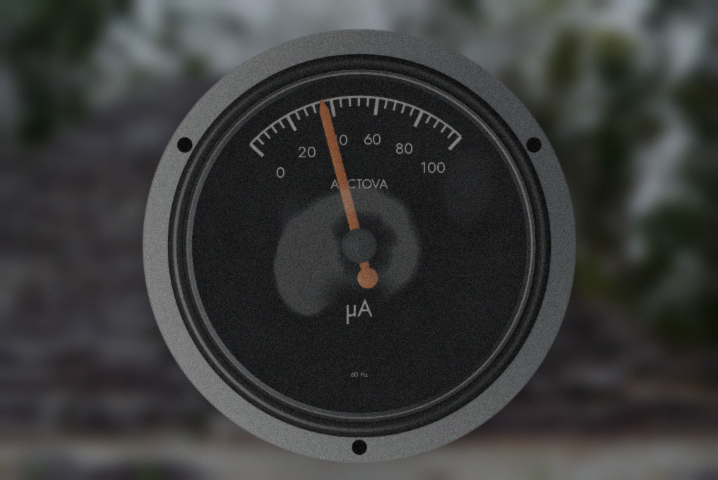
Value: 36 µA
